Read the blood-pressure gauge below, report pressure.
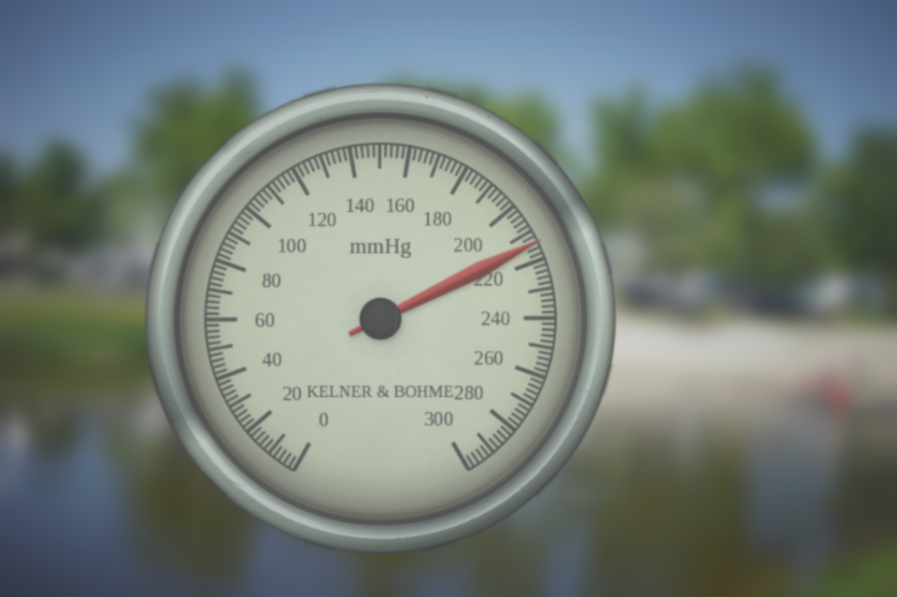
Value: 214 mmHg
